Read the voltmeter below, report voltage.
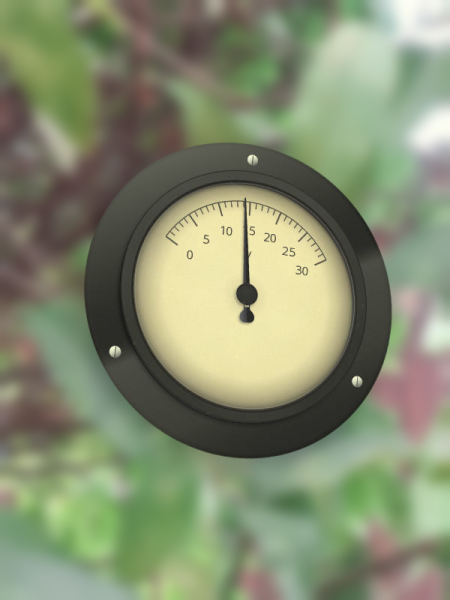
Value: 14 V
